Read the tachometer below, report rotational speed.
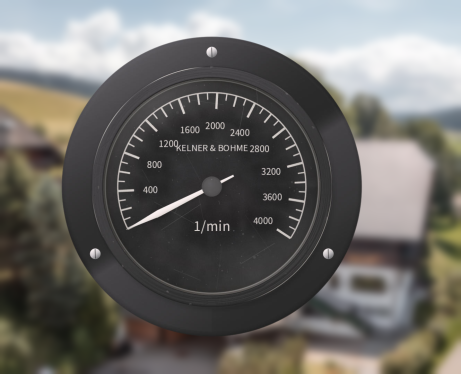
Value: 0 rpm
